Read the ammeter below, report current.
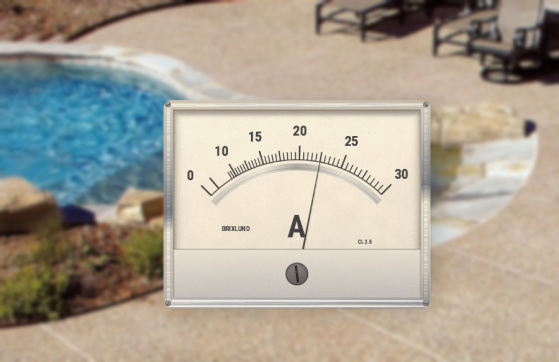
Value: 22.5 A
